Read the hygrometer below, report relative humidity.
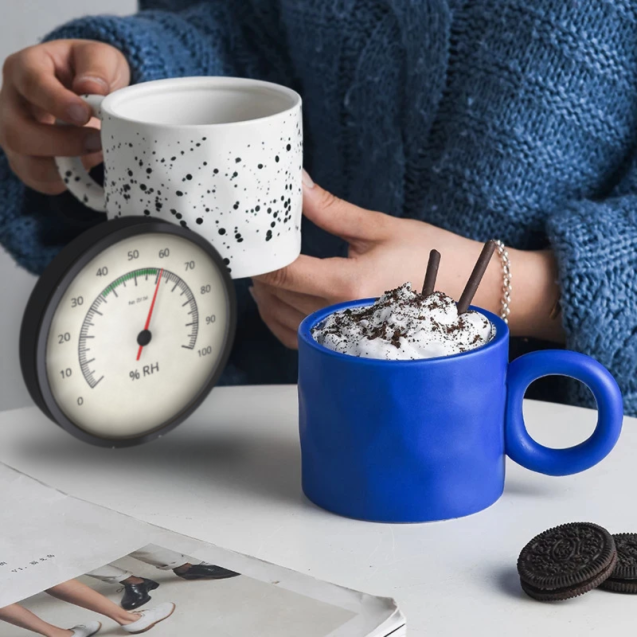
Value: 60 %
